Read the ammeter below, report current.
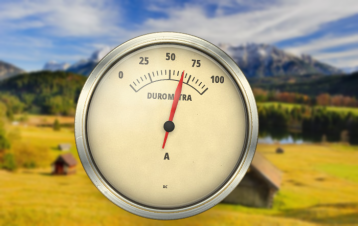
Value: 65 A
